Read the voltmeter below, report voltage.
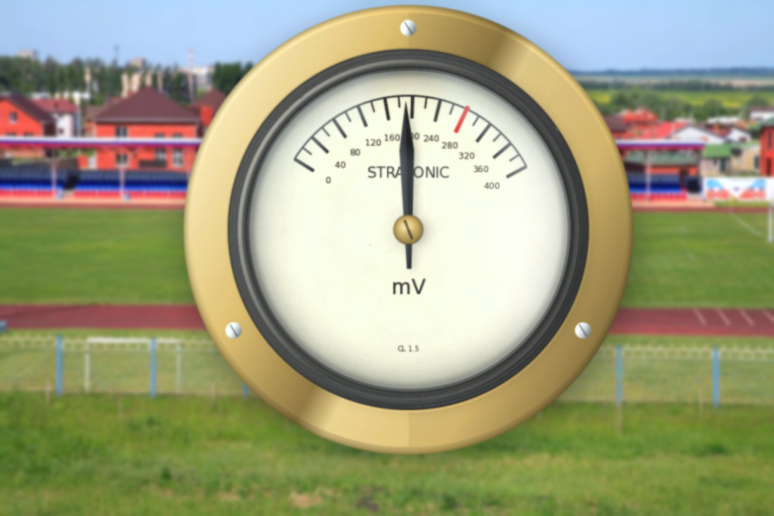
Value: 190 mV
